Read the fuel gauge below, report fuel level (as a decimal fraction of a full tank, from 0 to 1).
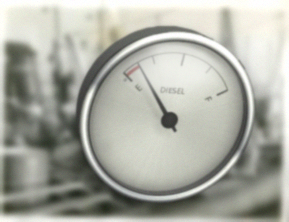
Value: 0.125
